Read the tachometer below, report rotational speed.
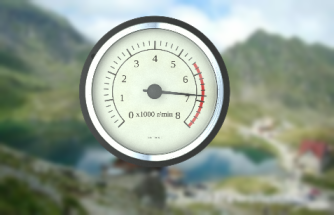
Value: 6800 rpm
